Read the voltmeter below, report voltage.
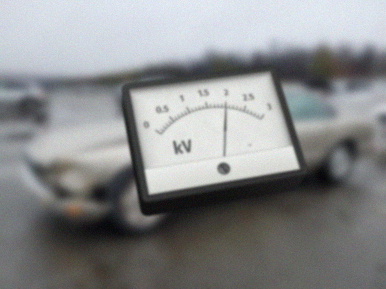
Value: 2 kV
